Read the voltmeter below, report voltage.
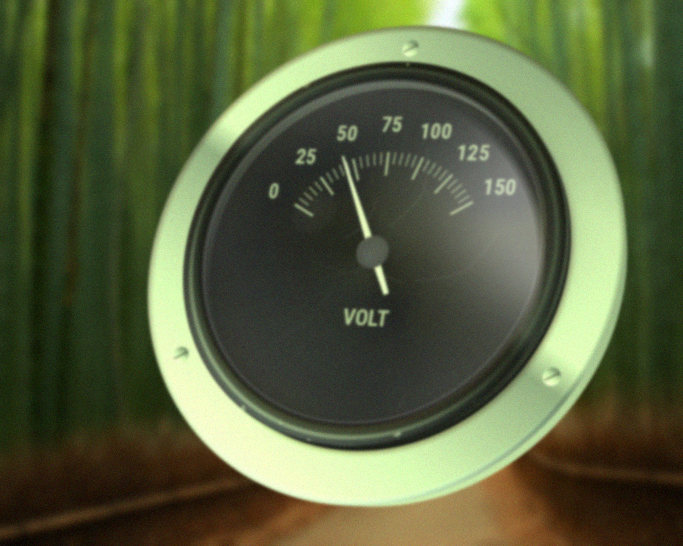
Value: 45 V
